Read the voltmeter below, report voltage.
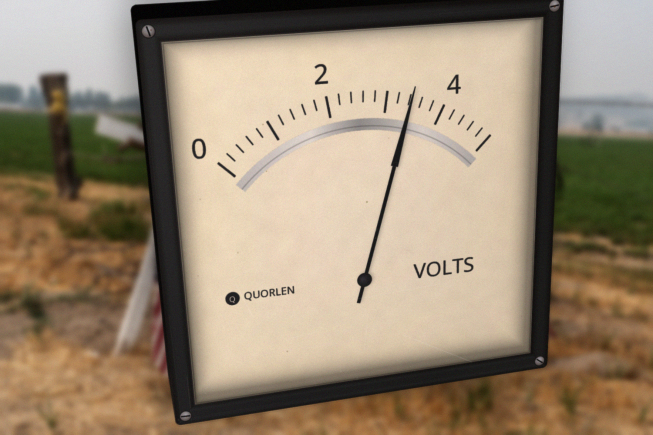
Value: 3.4 V
